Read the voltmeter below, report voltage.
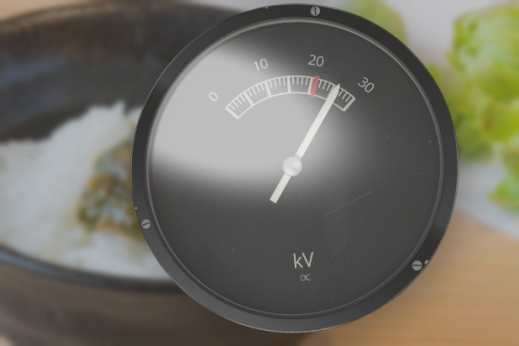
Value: 26 kV
